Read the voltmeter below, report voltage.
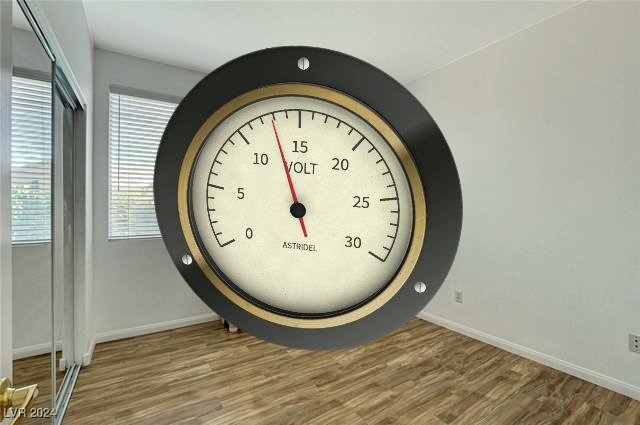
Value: 13 V
